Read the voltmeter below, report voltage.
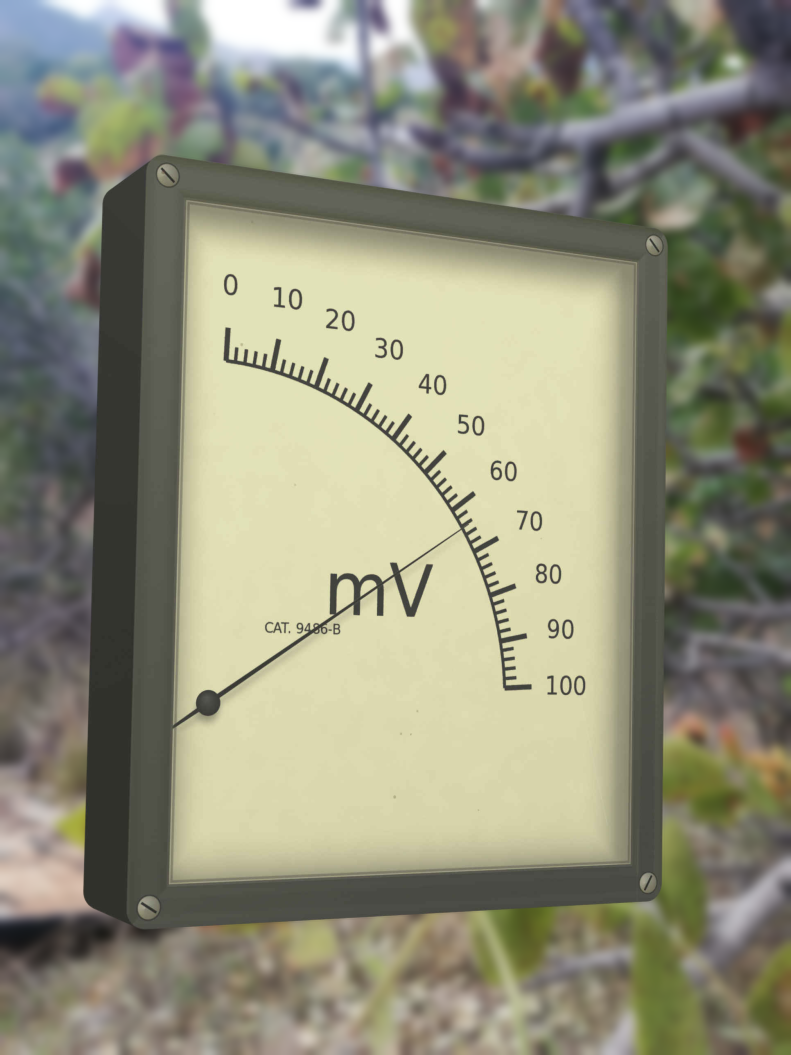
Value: 64 mV
